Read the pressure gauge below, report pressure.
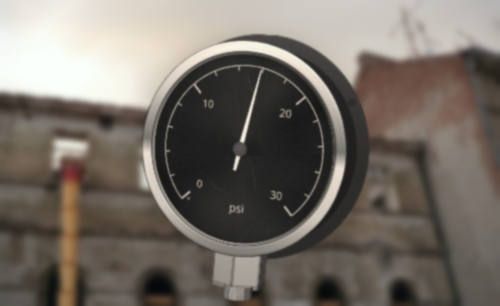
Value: 16 psi
